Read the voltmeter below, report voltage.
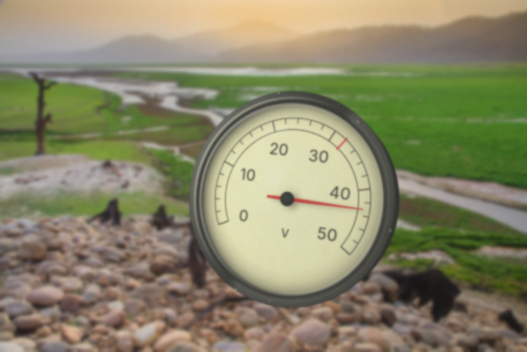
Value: 43 V
